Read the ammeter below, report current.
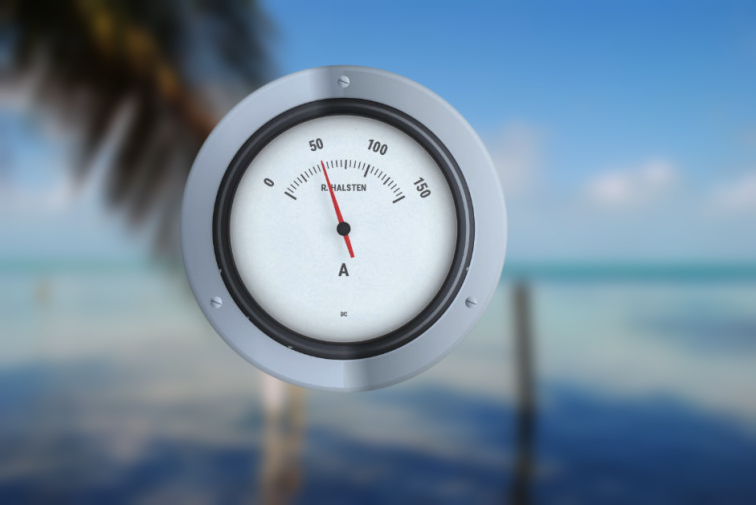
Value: 50 A
